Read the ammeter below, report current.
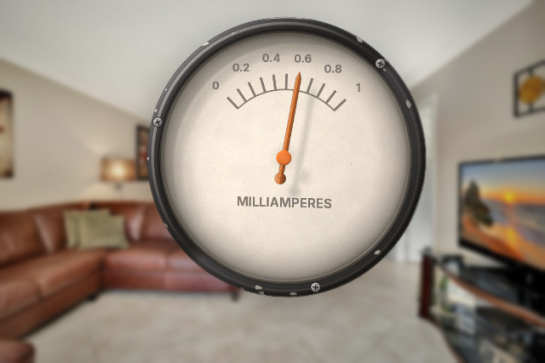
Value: 0.6 mA
